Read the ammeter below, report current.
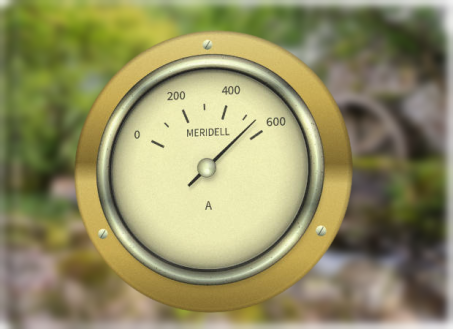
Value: 550 A
